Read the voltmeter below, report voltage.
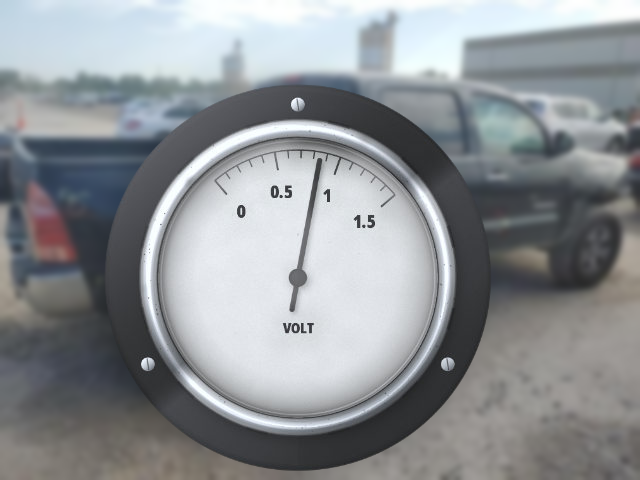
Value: 0.85 V
